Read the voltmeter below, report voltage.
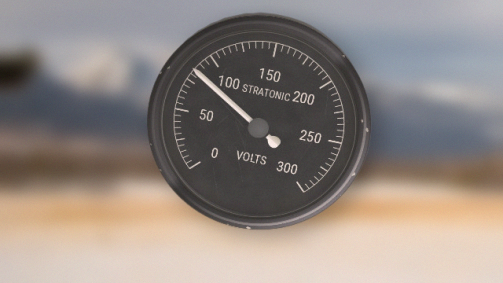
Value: 85 V
